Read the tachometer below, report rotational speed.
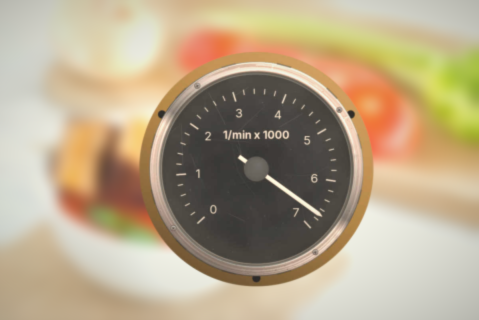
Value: 6700 rpm
